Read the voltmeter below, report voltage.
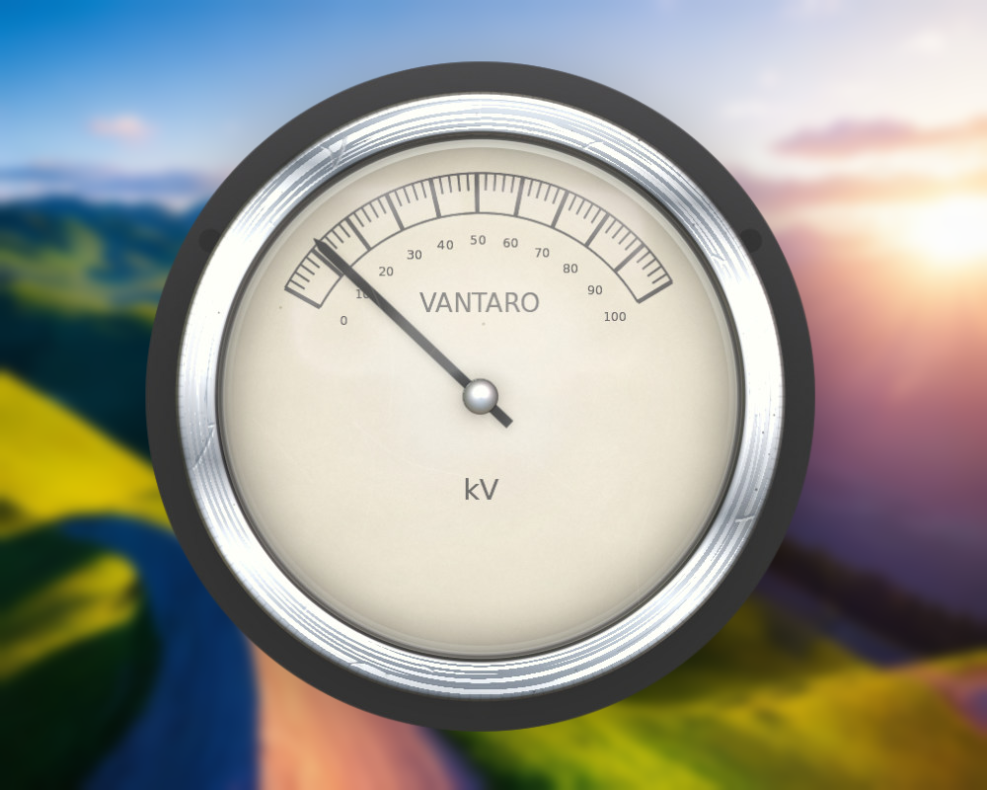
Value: 12 kV
